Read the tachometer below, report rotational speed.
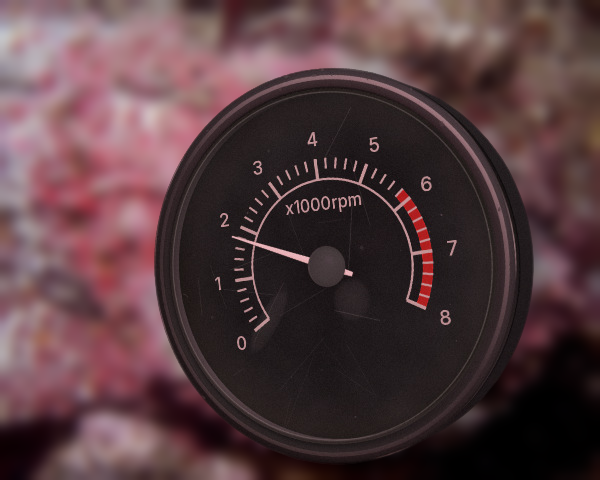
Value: 1800 rpm
